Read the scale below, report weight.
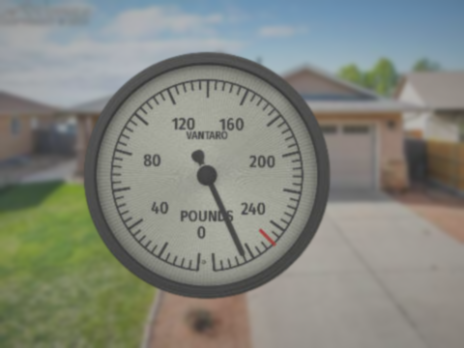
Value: 264 lb
